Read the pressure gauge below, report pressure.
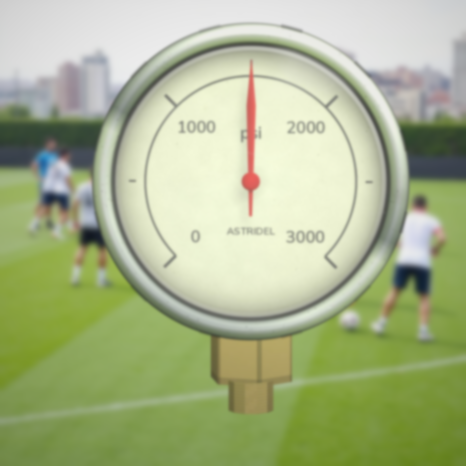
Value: 1500 psi
